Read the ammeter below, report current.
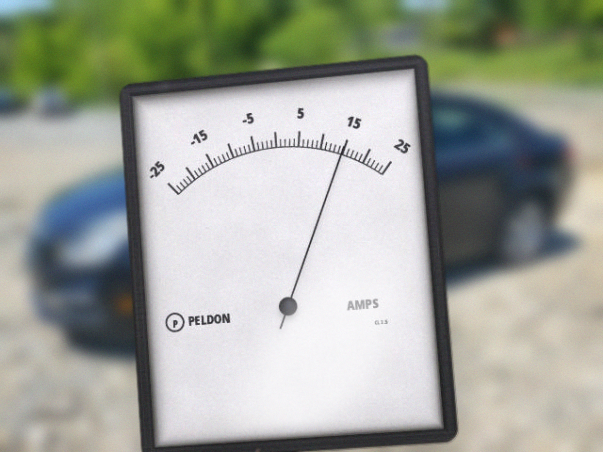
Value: 15 A
